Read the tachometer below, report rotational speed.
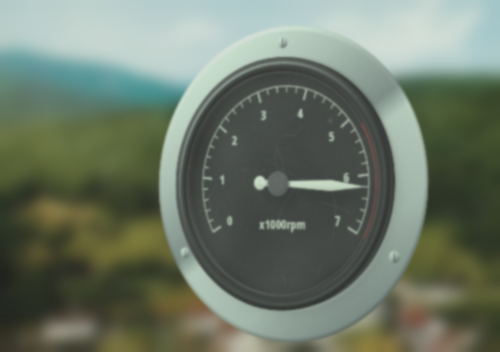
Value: 6200 rpm
